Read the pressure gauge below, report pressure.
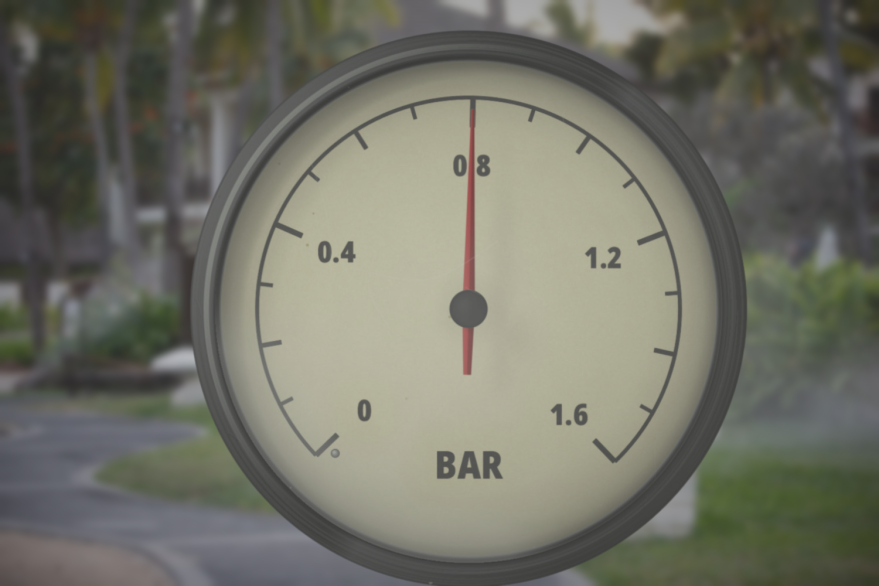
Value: 0.8 bar
